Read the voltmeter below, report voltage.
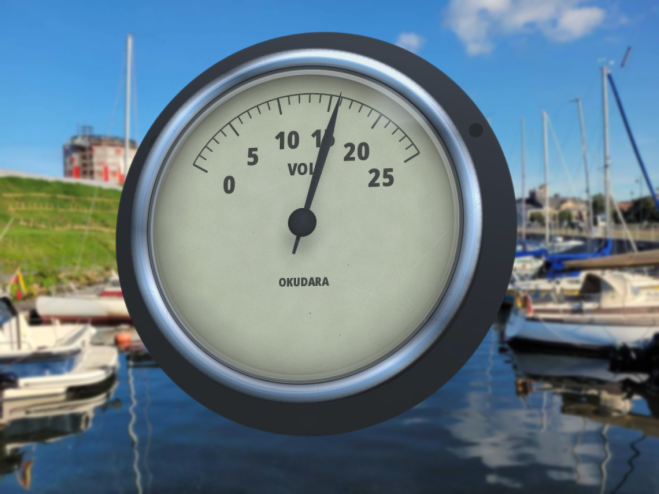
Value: 16 V
